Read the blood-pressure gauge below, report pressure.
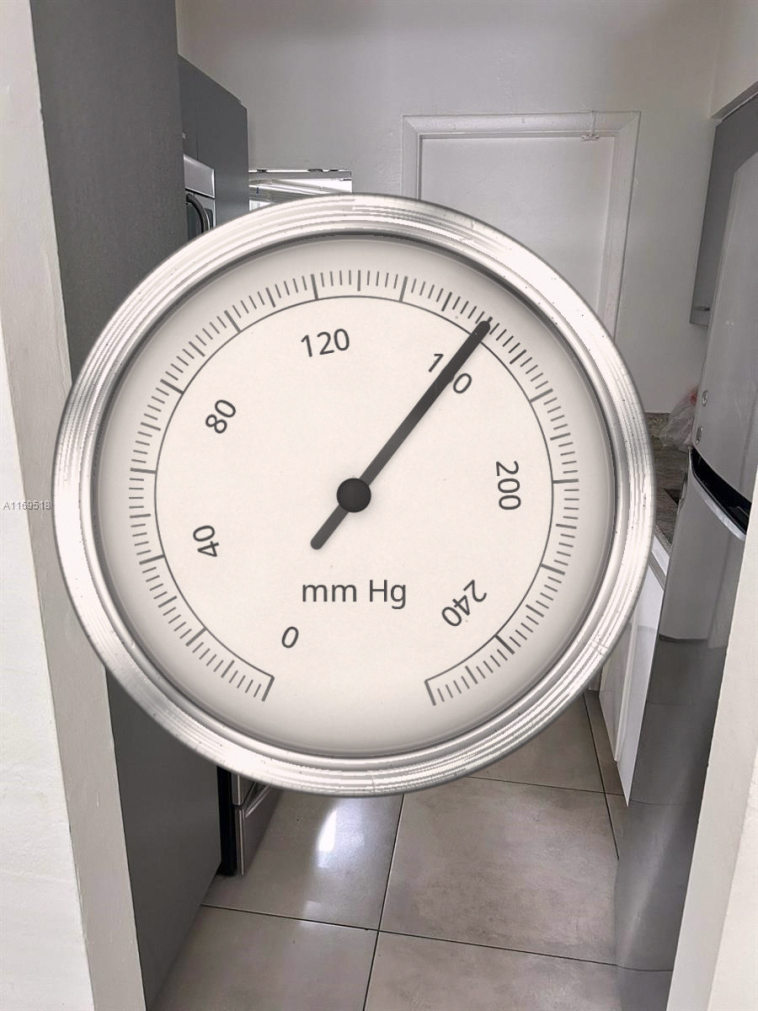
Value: 160 mmHg
